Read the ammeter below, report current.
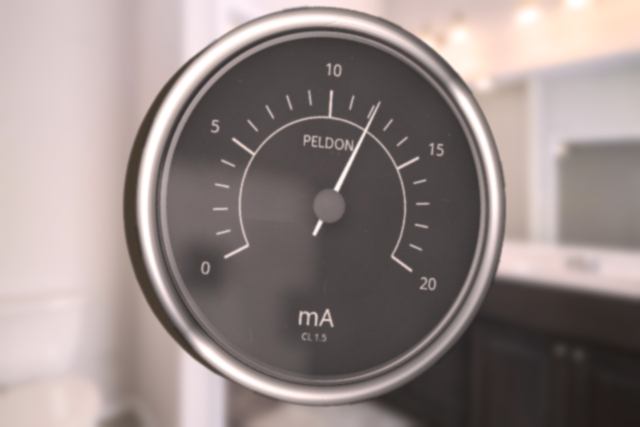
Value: 12 mA
